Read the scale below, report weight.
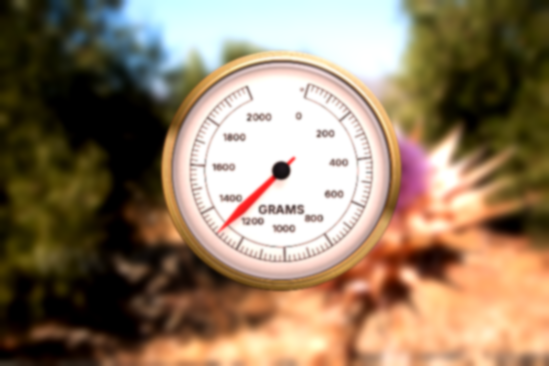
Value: 1300 g
